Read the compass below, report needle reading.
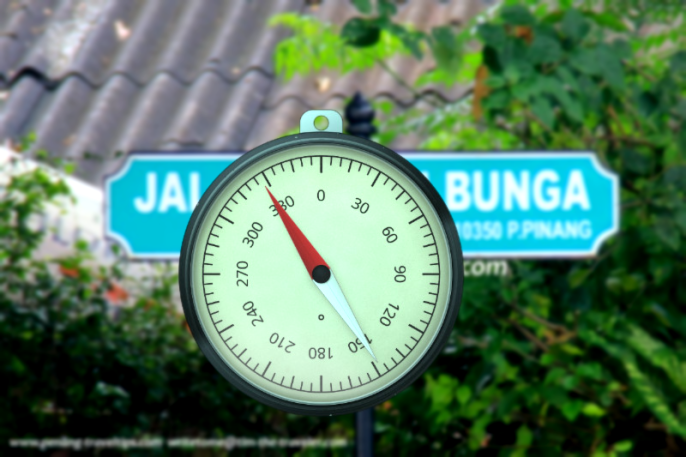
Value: 327.5 °
